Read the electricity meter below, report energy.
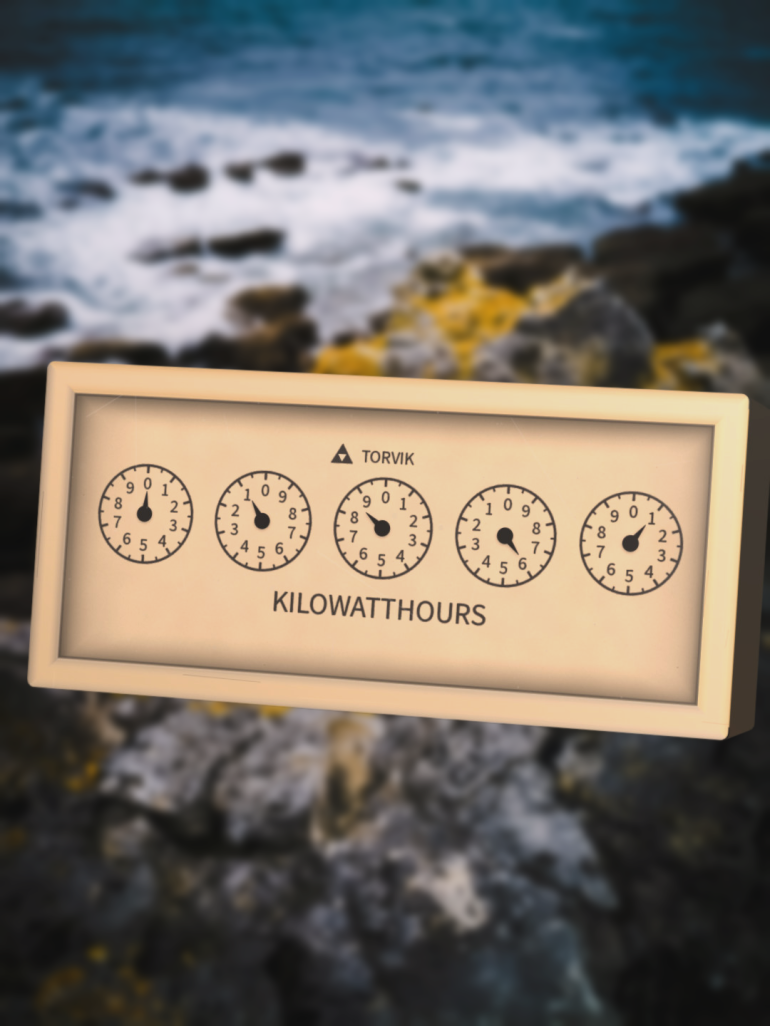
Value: 861 kWh
